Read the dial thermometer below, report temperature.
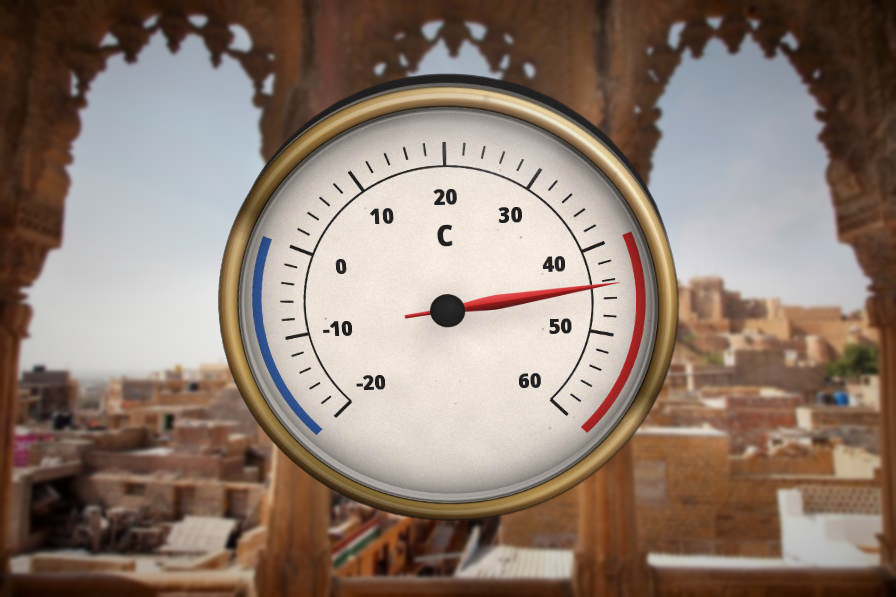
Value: 44 °C
